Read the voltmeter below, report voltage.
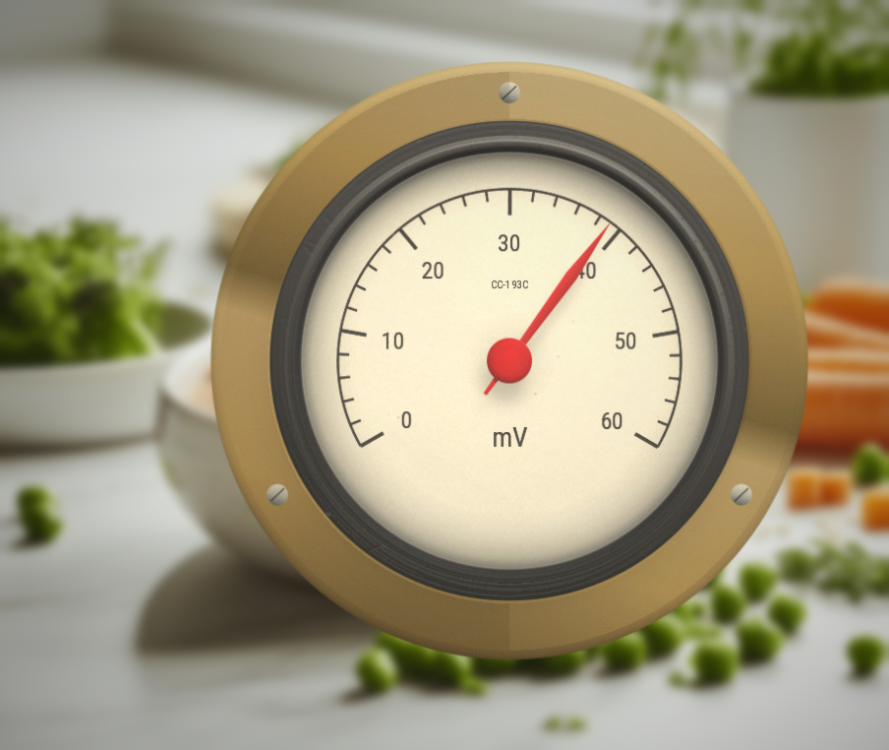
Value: 39 mV
